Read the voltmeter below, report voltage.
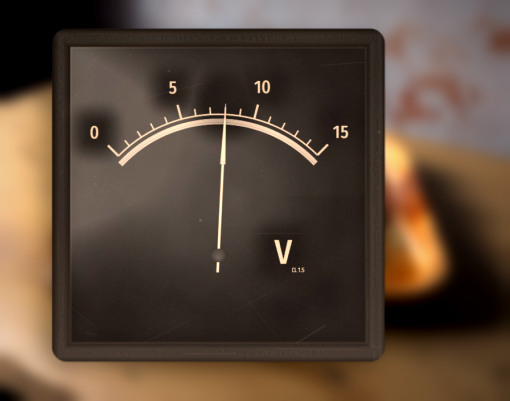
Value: 8 V
